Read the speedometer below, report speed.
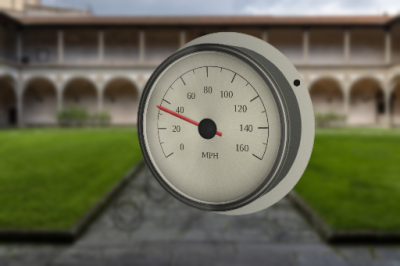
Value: 35 mph
